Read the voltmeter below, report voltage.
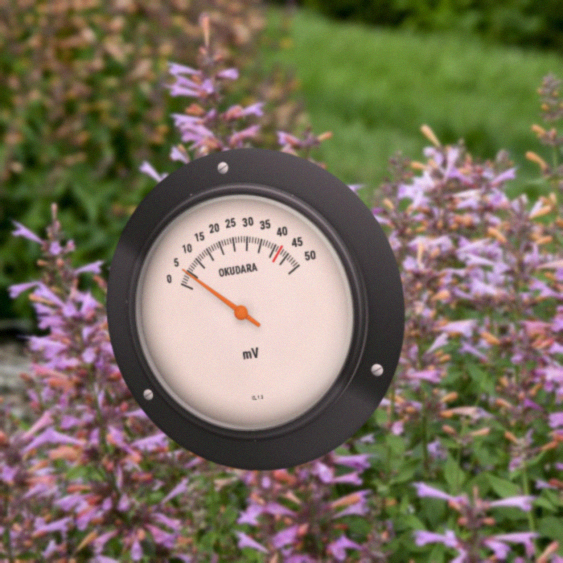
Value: 5 mV
